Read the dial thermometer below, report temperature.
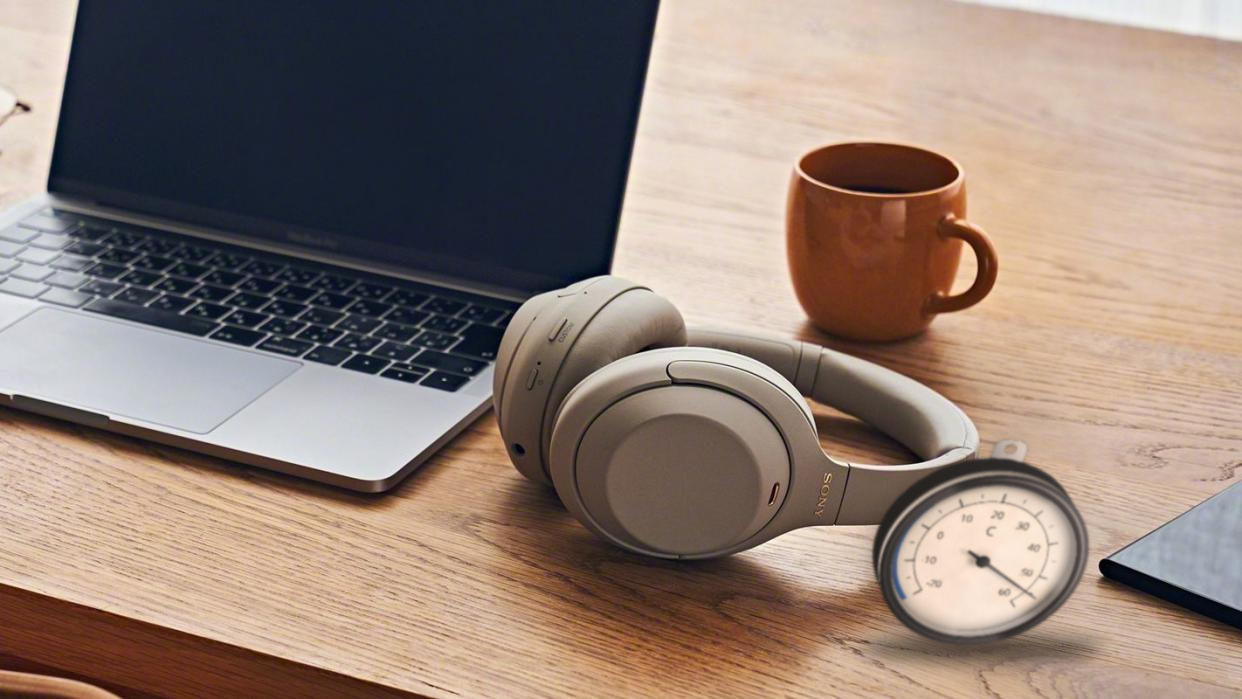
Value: 55 °C
